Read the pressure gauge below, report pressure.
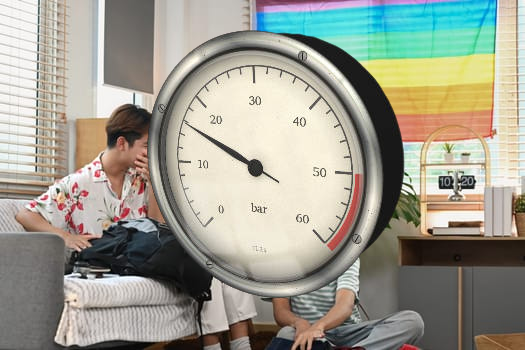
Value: 16 bar
